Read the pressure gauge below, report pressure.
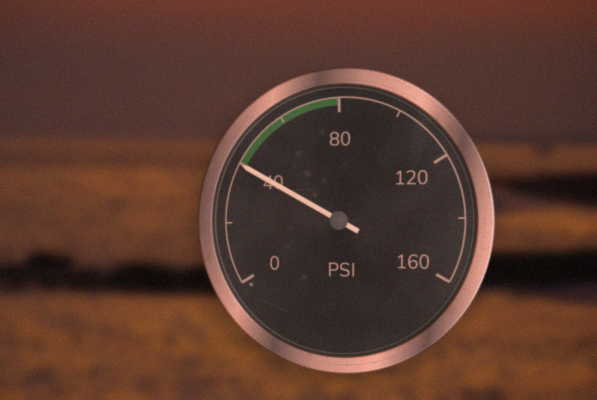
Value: 40 psi
